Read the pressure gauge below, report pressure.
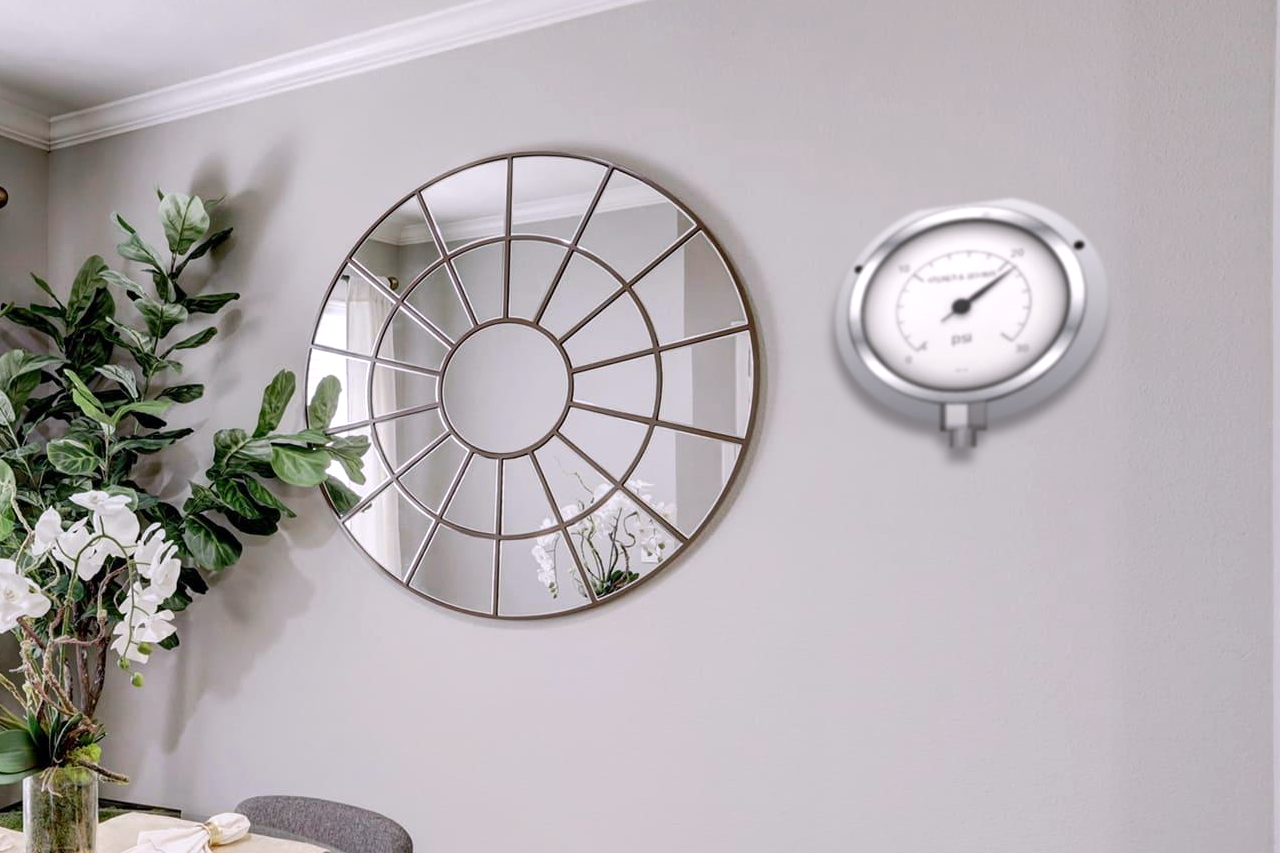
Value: 21 psi
